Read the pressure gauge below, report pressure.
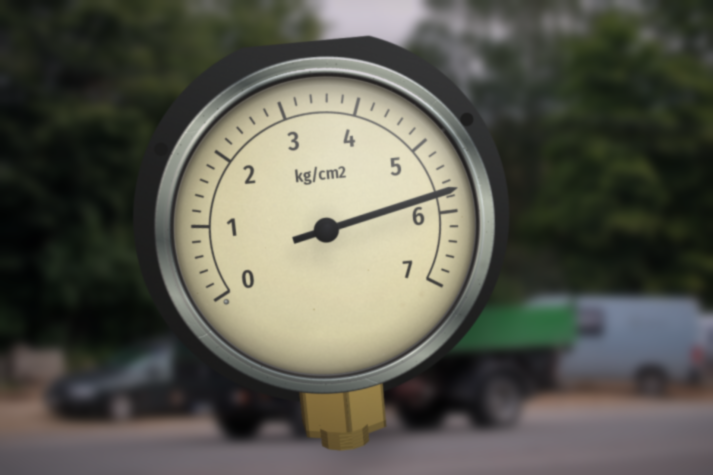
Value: 5.7 kg/cm²
